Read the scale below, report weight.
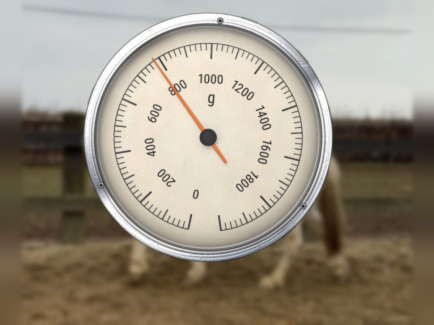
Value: 780 g
